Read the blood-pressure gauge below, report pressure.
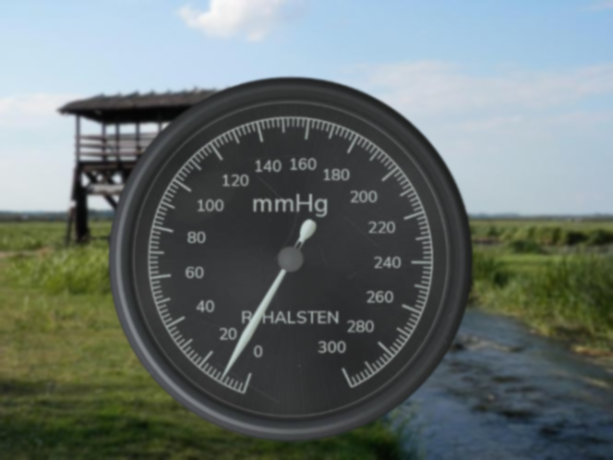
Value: 10 mmHg
